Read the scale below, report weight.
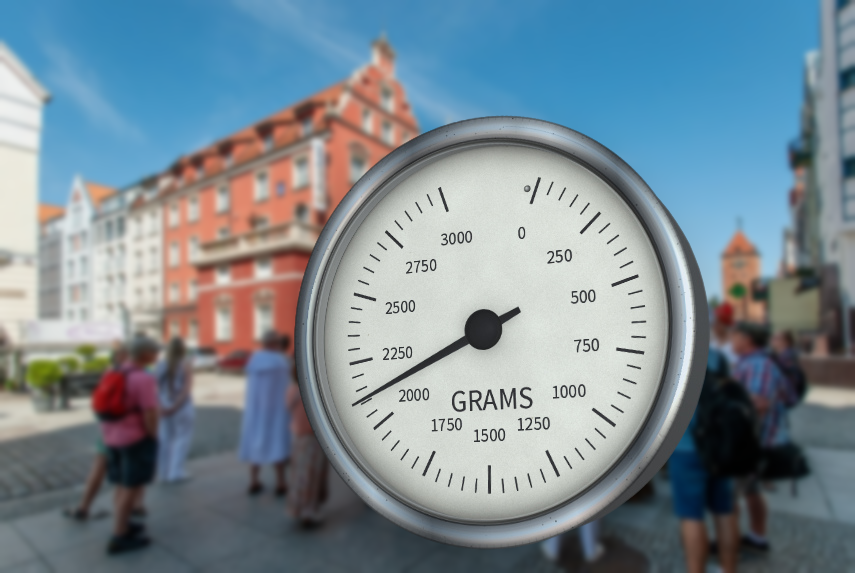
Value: 2100 g
